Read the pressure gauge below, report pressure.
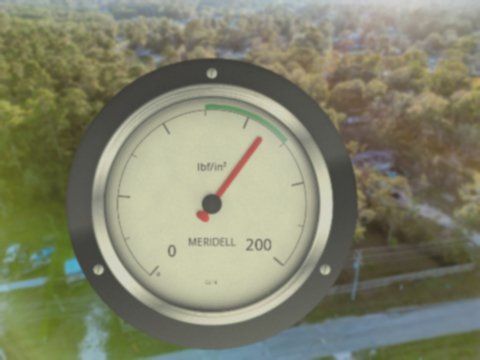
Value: 130 psi
